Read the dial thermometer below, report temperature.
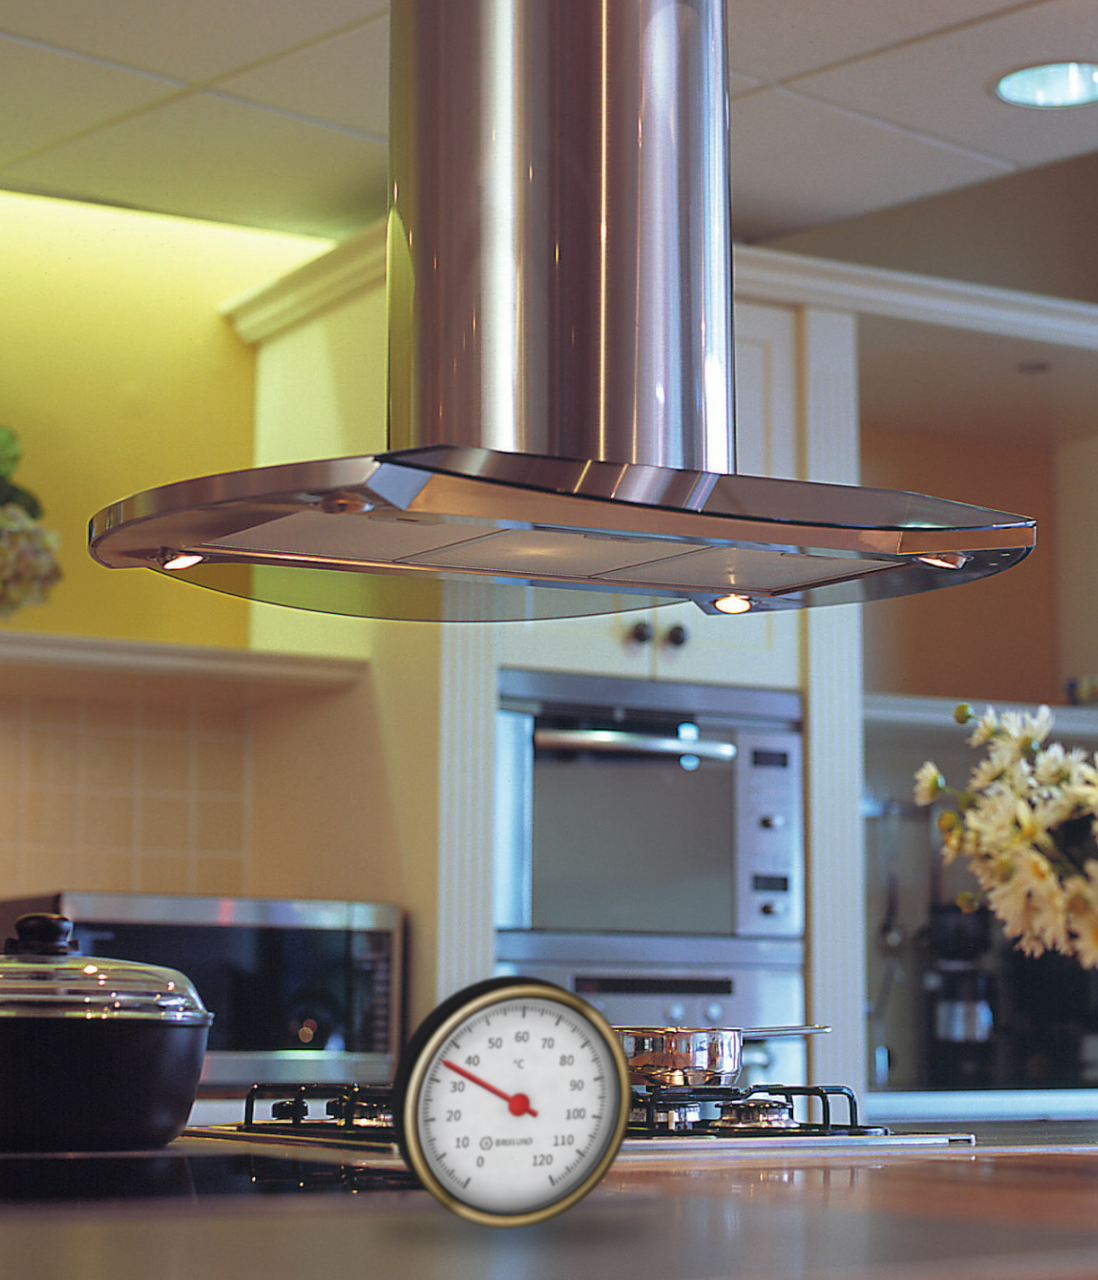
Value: 35 °C
